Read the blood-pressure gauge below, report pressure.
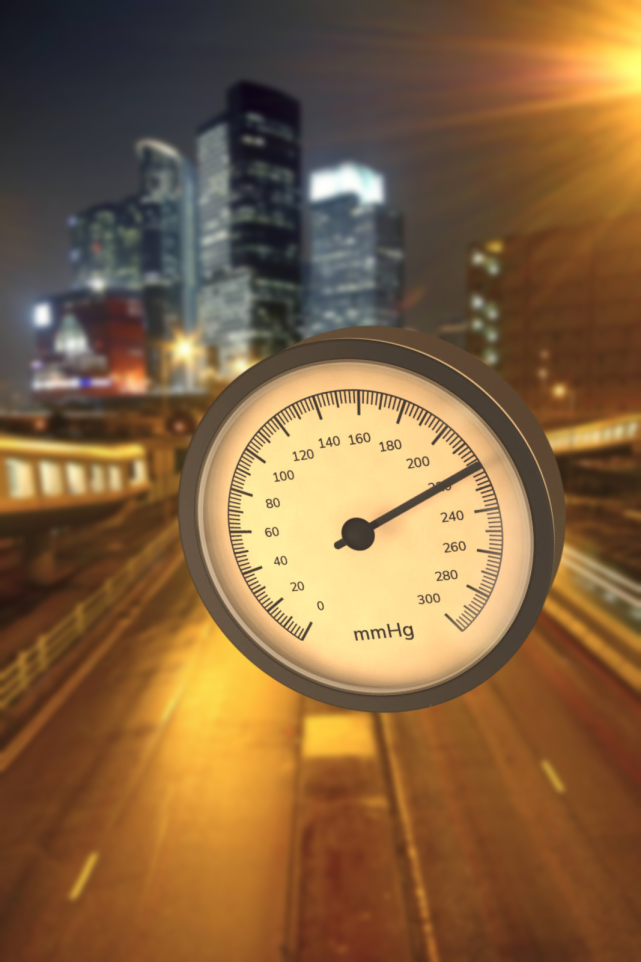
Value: 220 mmHg
